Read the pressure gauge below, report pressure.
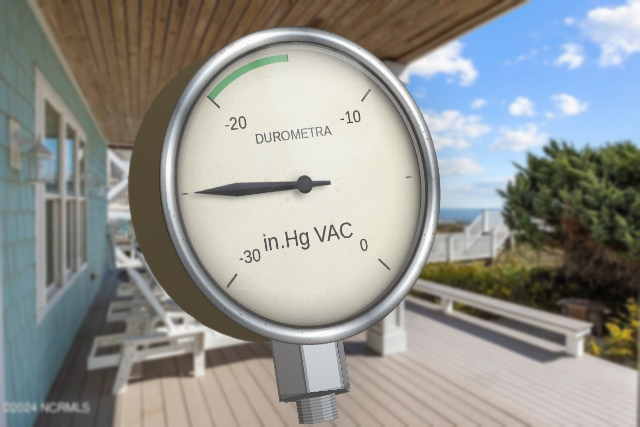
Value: -25 inHg
